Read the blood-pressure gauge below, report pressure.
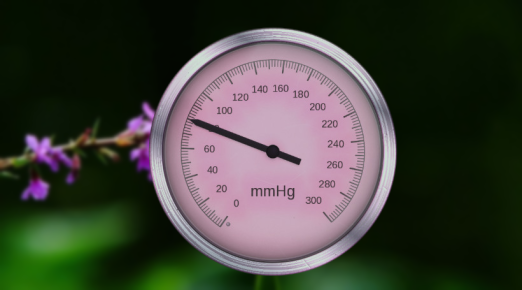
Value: 80 mmHg
